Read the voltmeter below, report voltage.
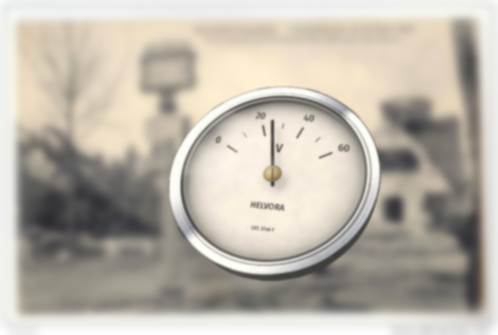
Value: 25 V
